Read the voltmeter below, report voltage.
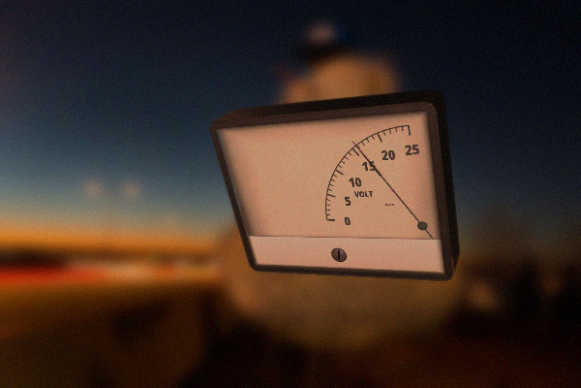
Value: 16 V
